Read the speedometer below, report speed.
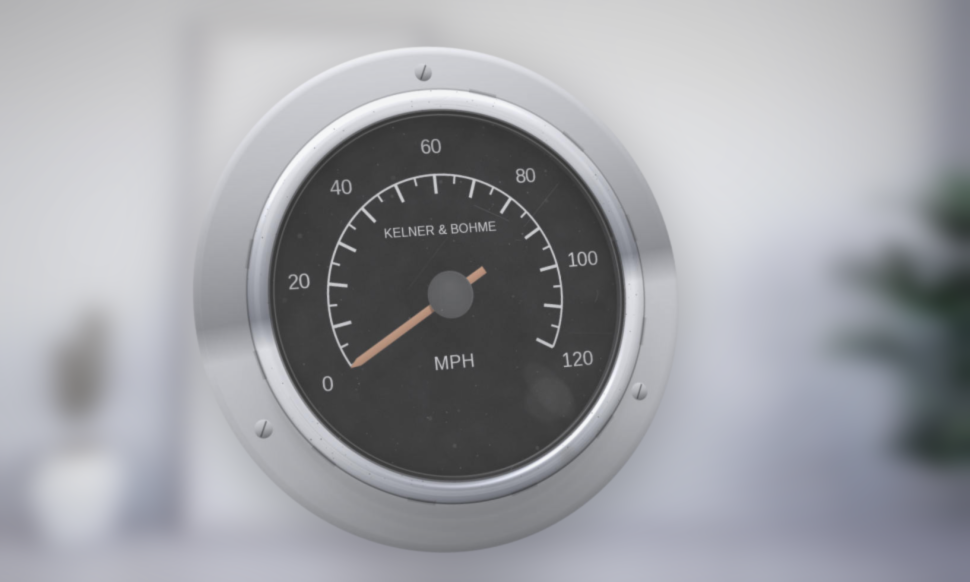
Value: 0 mph
